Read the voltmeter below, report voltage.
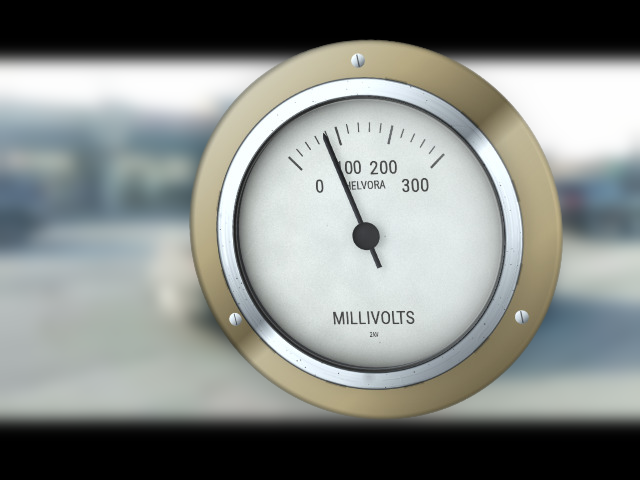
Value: 80 mV
